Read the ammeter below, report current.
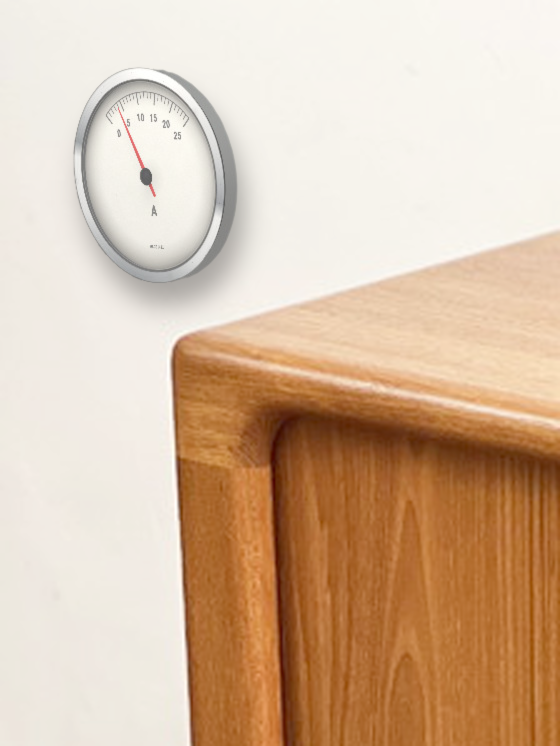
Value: 5 A
